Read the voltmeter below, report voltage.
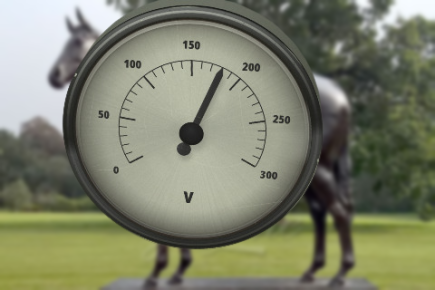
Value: 180 V
